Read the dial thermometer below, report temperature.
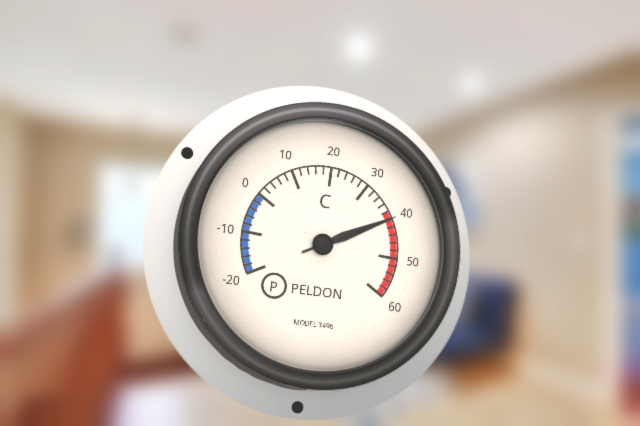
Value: 40 °C
